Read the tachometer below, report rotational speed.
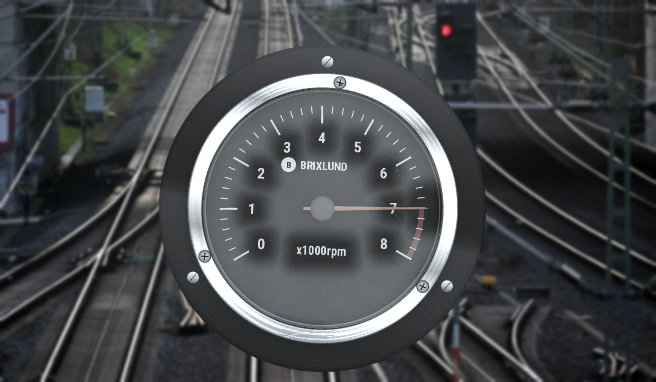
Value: 7000 rpm
